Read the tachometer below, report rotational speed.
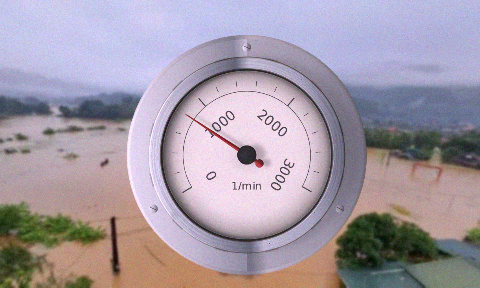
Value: 800 rpm
